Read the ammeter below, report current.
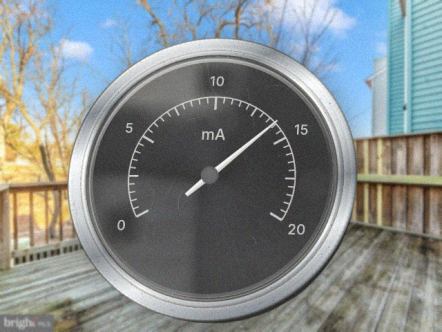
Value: 14 mA
